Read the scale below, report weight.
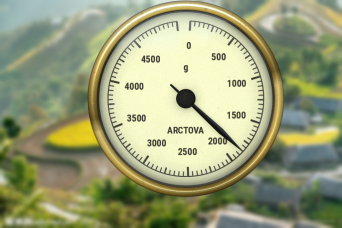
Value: 1850 g
